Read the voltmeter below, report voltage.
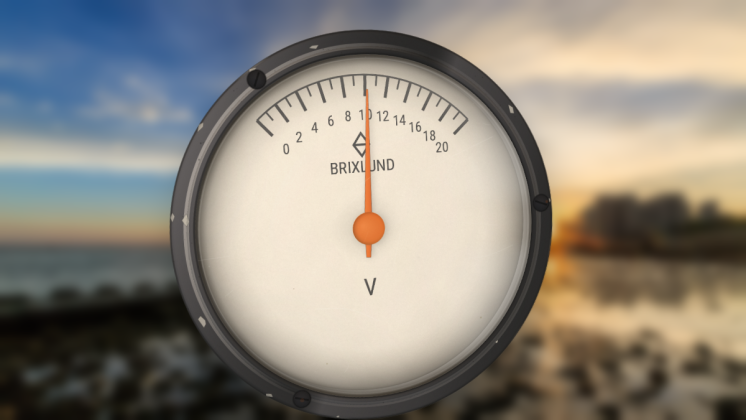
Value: 10 V
